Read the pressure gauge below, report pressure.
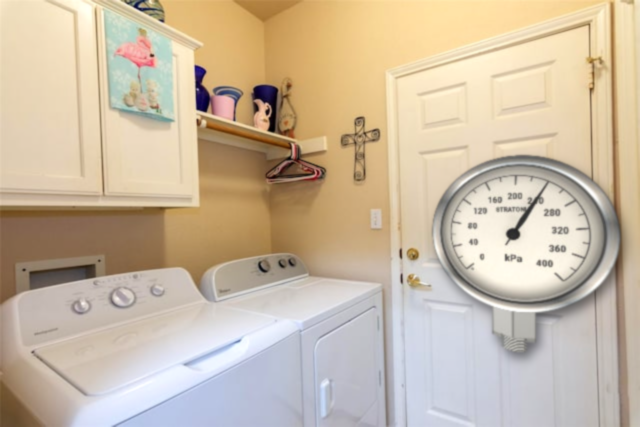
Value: 240 kPa
